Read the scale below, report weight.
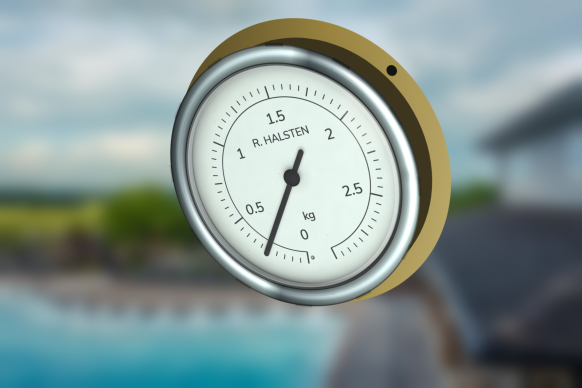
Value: 0.25 kg
